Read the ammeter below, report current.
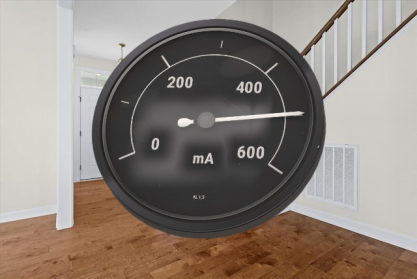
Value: 500 mA
